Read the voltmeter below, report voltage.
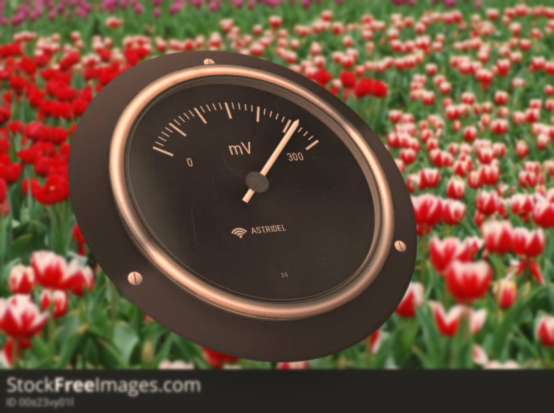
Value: 260 mV
